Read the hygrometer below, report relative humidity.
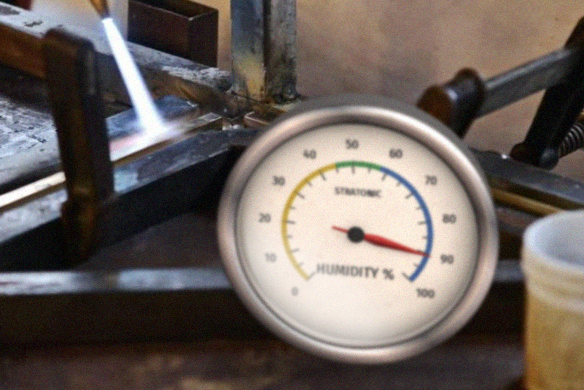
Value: 90 %
